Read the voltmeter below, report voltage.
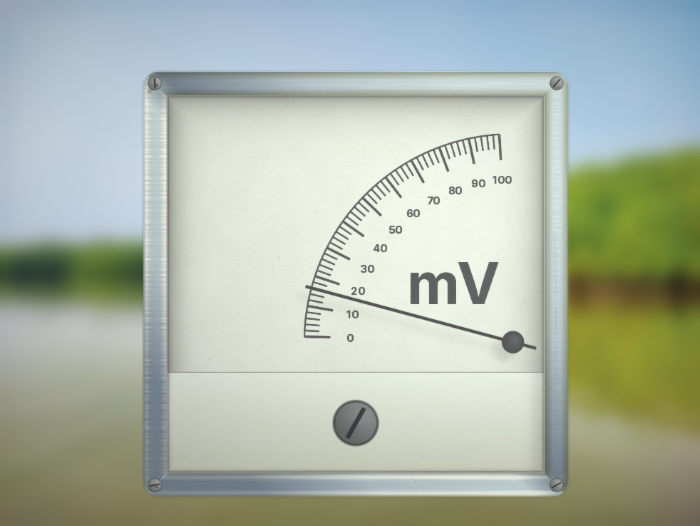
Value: 16 mV
